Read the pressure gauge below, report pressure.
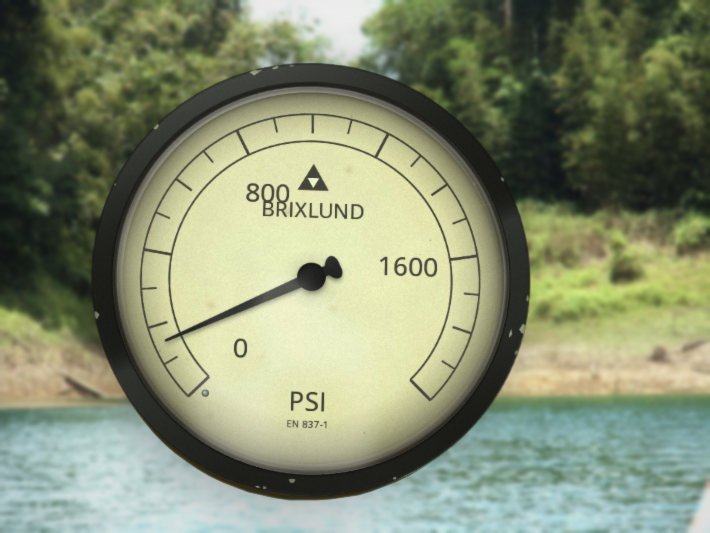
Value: 150 psi
